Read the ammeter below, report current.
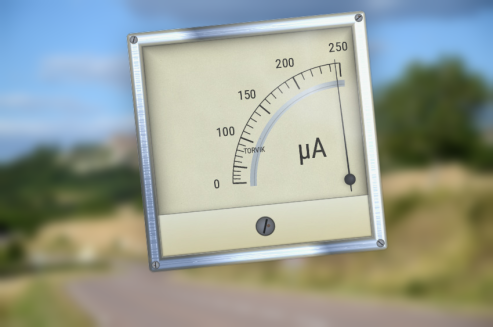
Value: 245 µA
